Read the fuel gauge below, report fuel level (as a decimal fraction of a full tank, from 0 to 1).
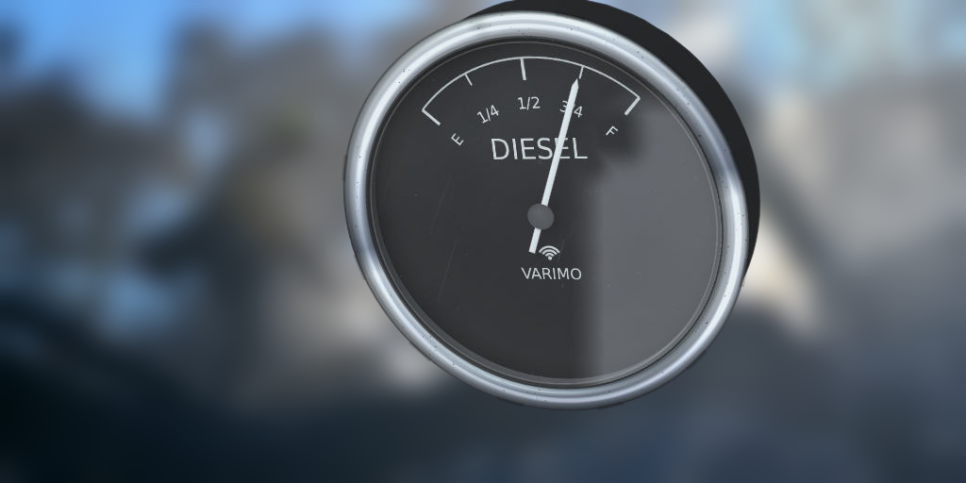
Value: 0.75
